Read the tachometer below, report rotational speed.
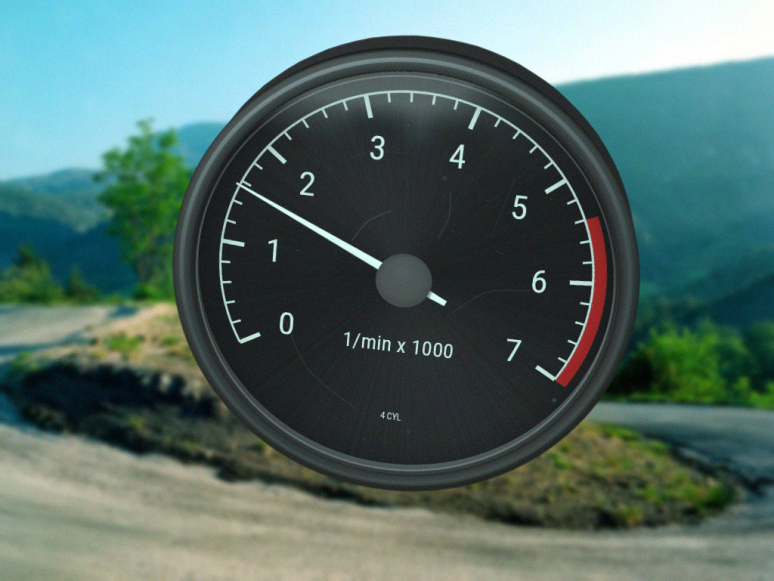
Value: 1600 rpm
